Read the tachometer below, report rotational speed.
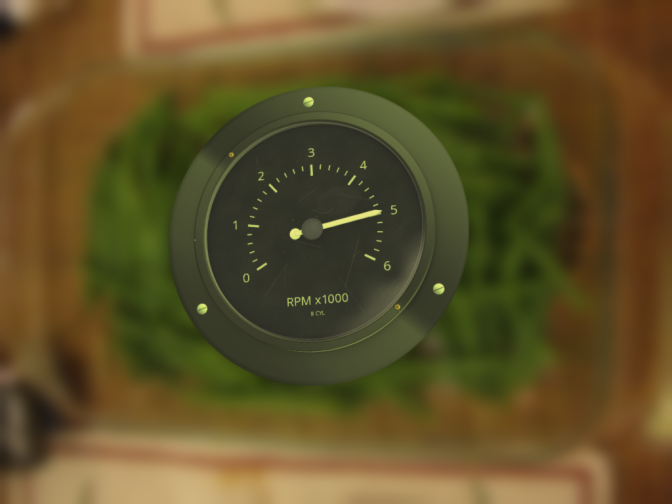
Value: 5000 rpm
